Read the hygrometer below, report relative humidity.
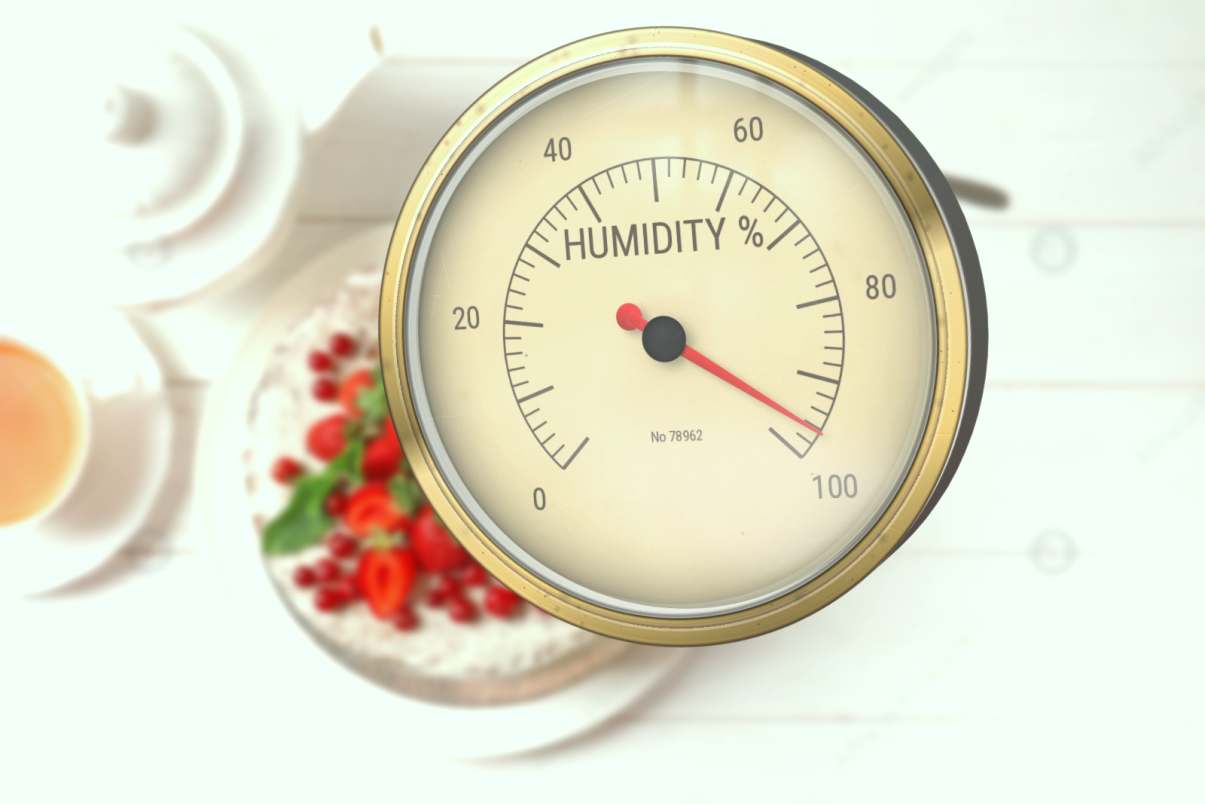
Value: 96 %
